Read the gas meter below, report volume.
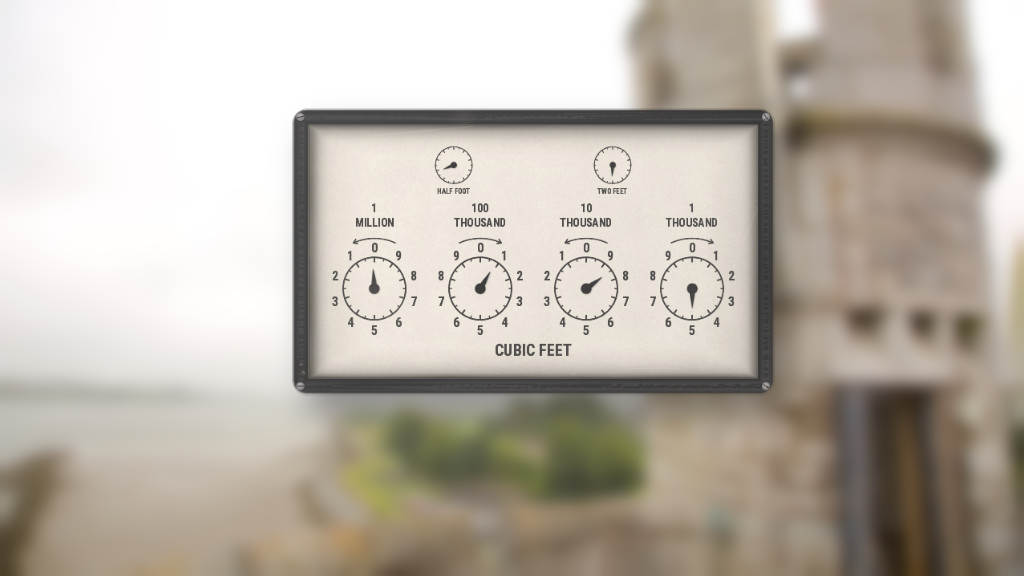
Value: 8500 ft³
